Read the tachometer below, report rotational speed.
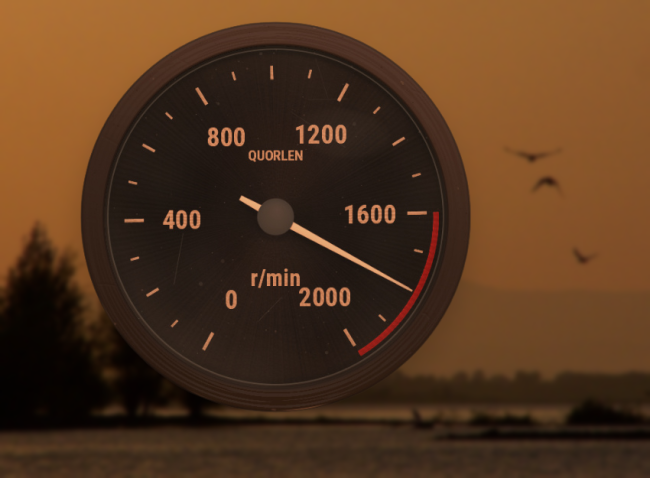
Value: 1800 rpm
